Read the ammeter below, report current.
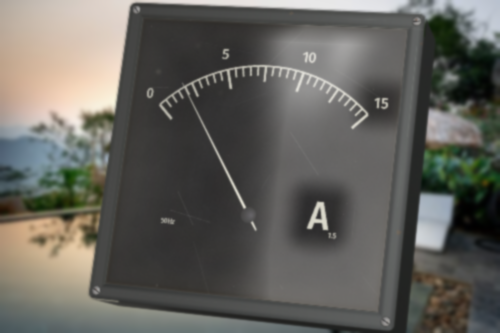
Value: 2 A
